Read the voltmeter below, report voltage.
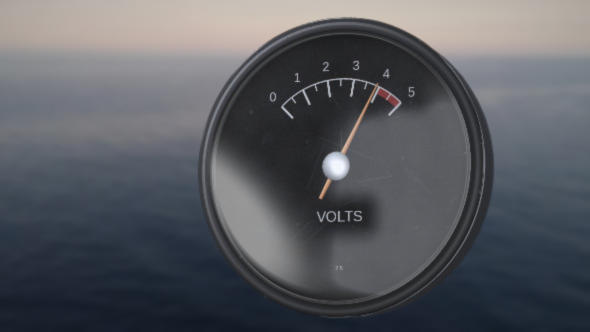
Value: 4 V
